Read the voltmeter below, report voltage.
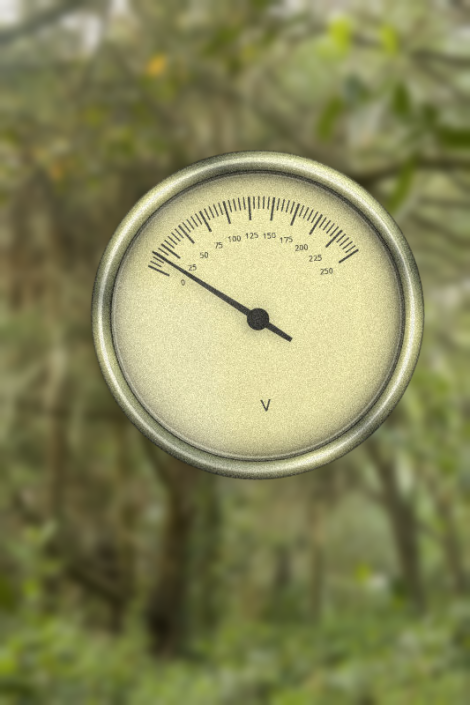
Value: 15 V
